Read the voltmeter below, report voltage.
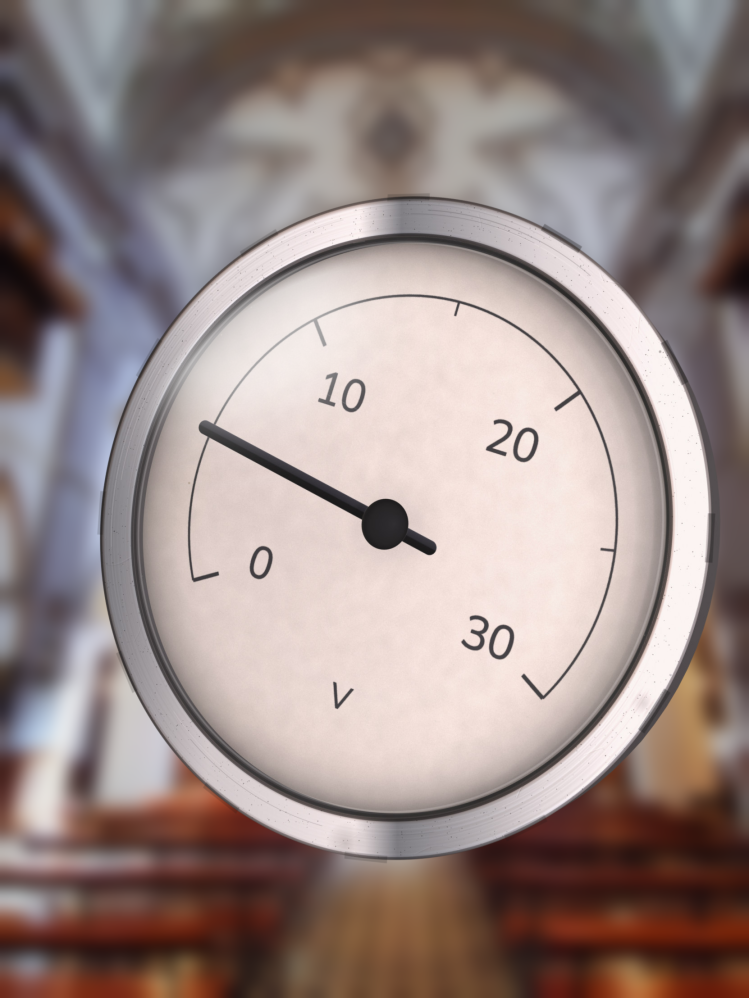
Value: 5 V
